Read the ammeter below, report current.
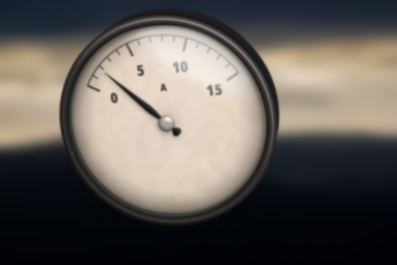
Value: 2 A
